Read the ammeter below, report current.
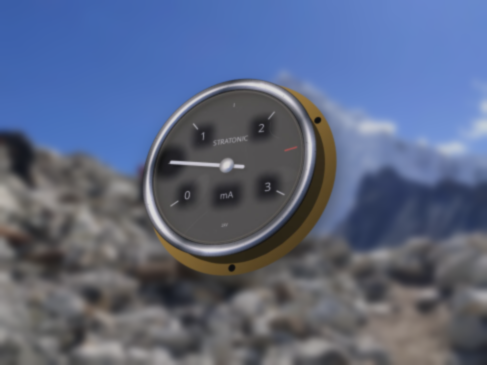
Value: 0.5 mA
